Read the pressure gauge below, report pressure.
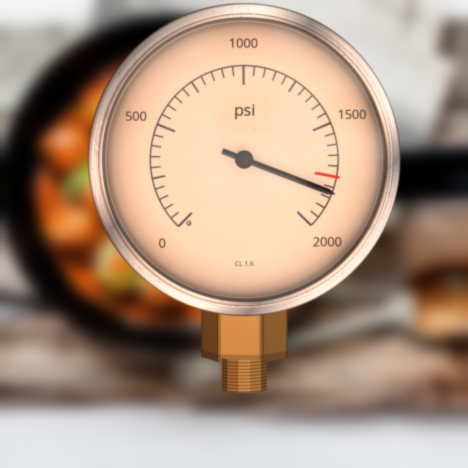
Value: 1825 psi
